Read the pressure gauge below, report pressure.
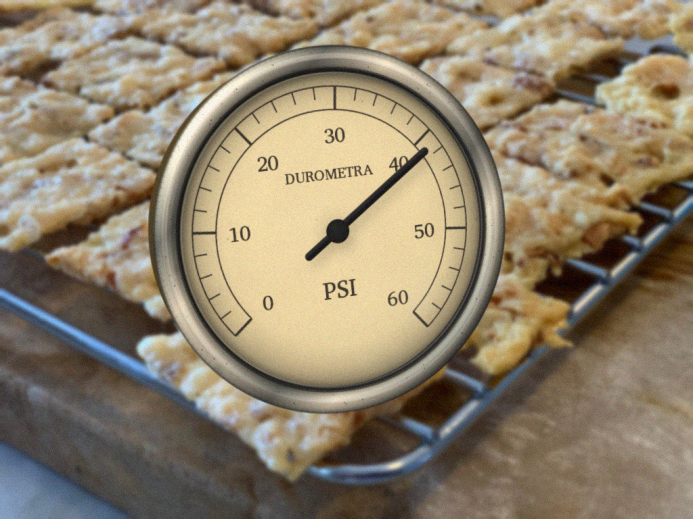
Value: 41 psi
